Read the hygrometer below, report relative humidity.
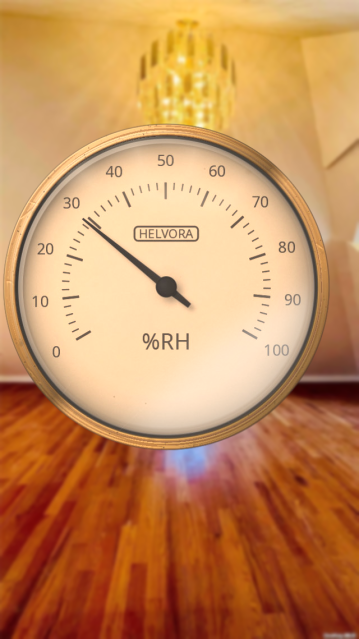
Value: 29 %
